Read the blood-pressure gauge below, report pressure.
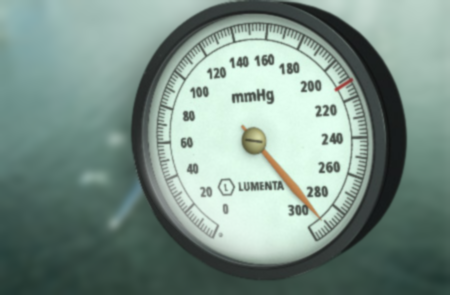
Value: 290 mmHg
